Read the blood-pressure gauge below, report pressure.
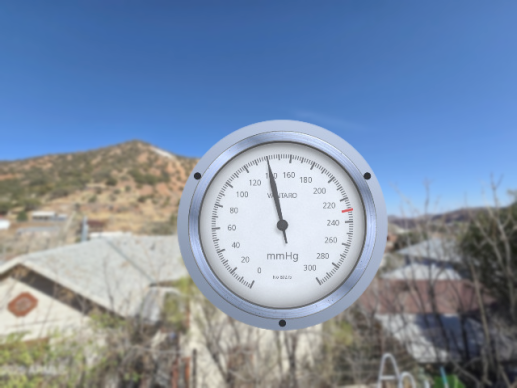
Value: 140 mmHg
